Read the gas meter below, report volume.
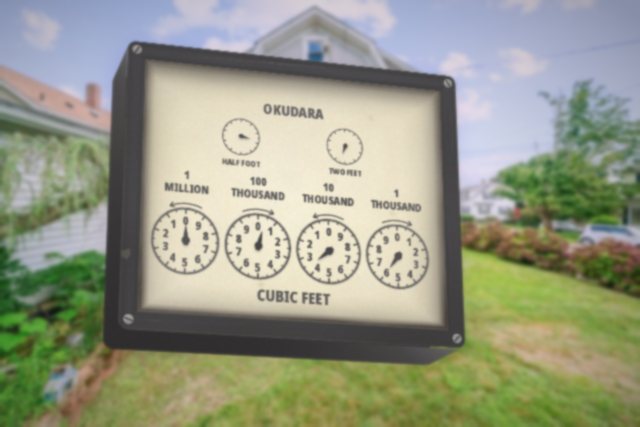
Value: 3600 ft³
